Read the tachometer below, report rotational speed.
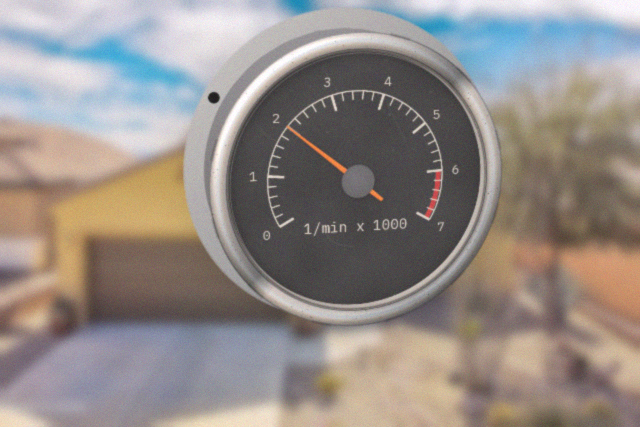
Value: 2000 rpm
